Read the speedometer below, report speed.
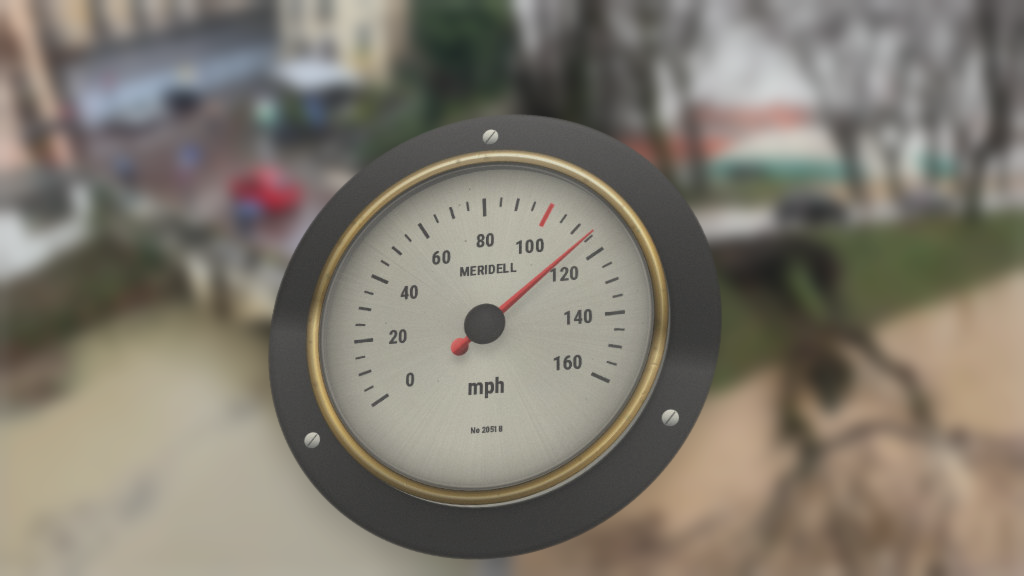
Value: 115 mph
